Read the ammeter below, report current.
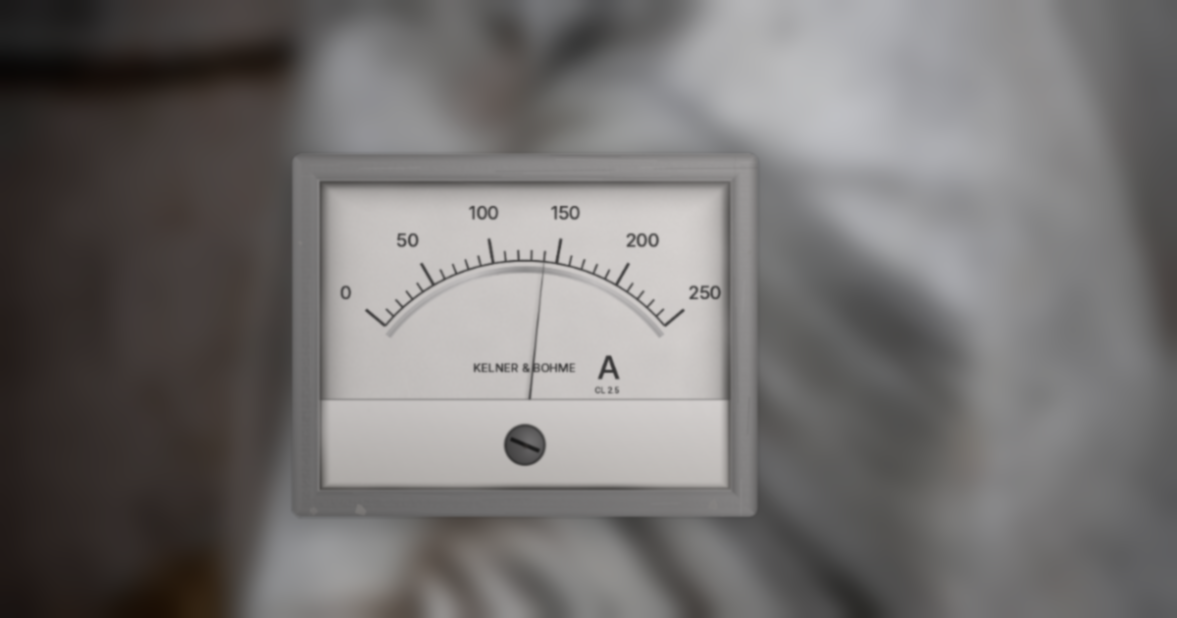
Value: 140 A
